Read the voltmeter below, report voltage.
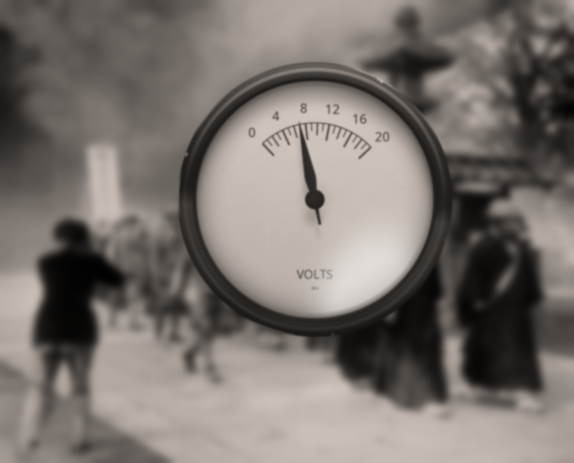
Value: 7 V
